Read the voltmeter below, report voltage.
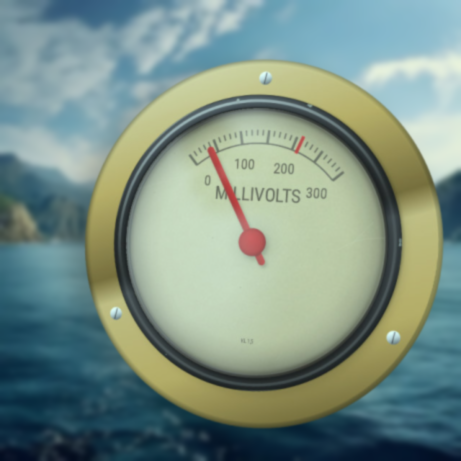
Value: 40 mV
